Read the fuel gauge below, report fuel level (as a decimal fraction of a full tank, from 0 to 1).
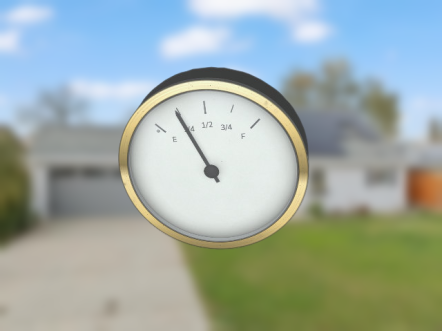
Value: 0.25
